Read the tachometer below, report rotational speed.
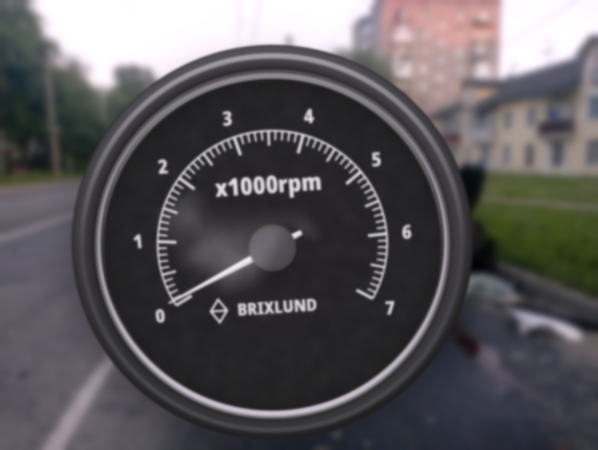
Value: 100 rpm
